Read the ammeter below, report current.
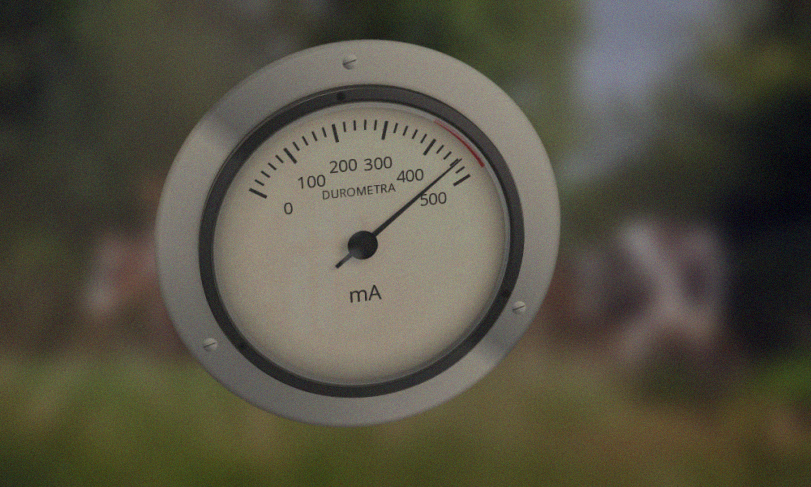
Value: 460 mA
